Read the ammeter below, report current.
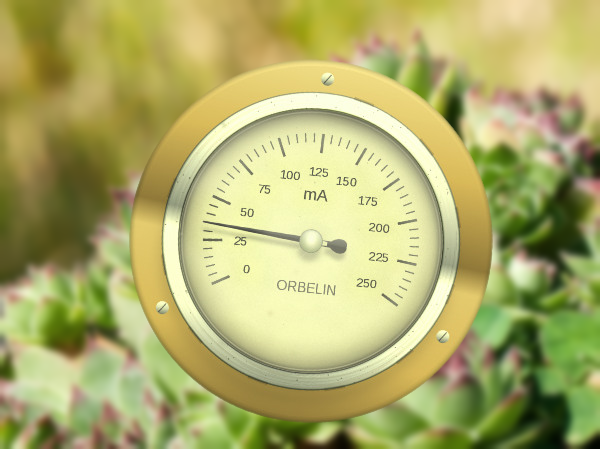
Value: 35 mA
